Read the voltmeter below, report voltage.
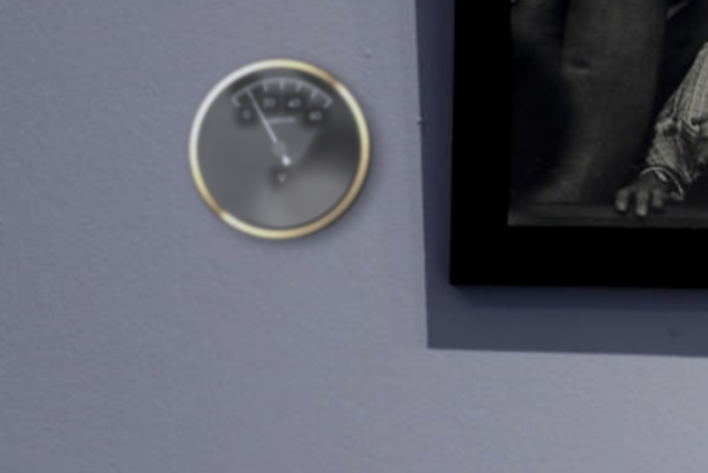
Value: 10 V
